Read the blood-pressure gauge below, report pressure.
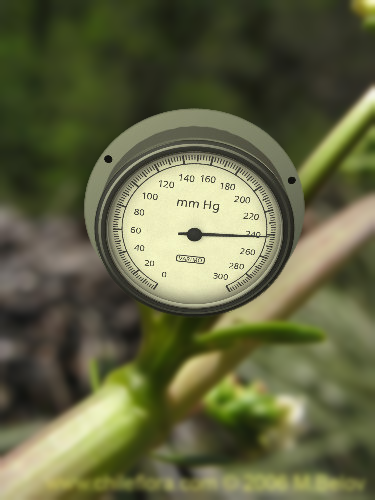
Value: 240 mmHg
